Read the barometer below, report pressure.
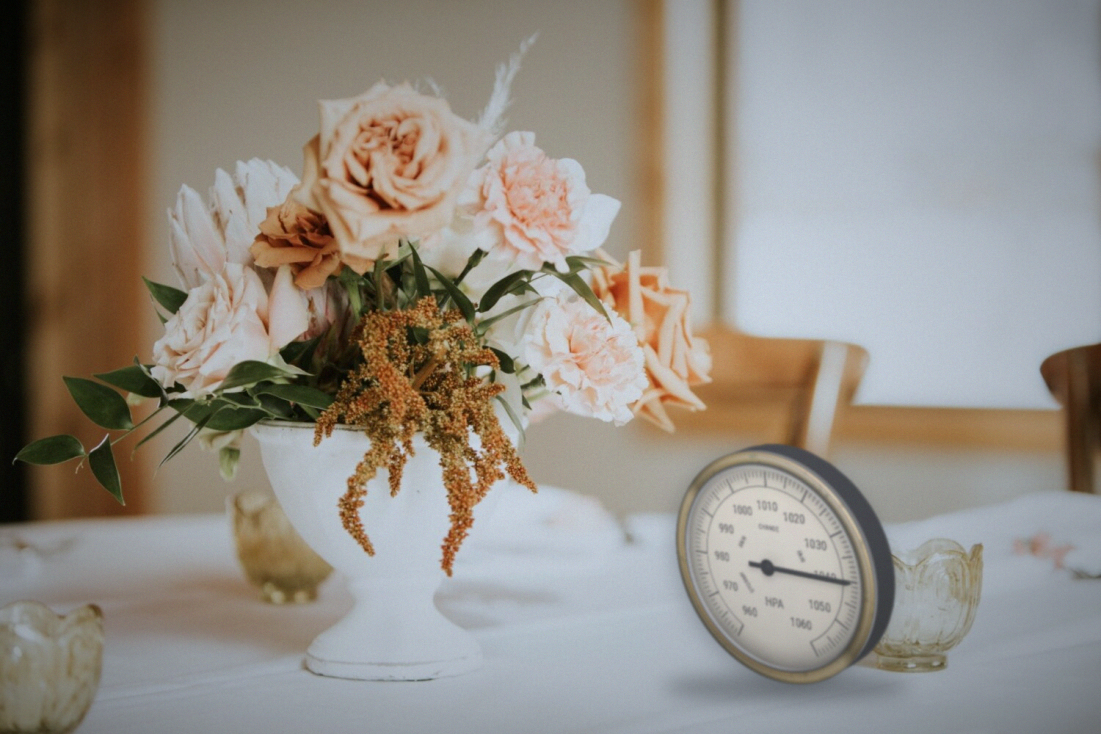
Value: 1040 hPa
